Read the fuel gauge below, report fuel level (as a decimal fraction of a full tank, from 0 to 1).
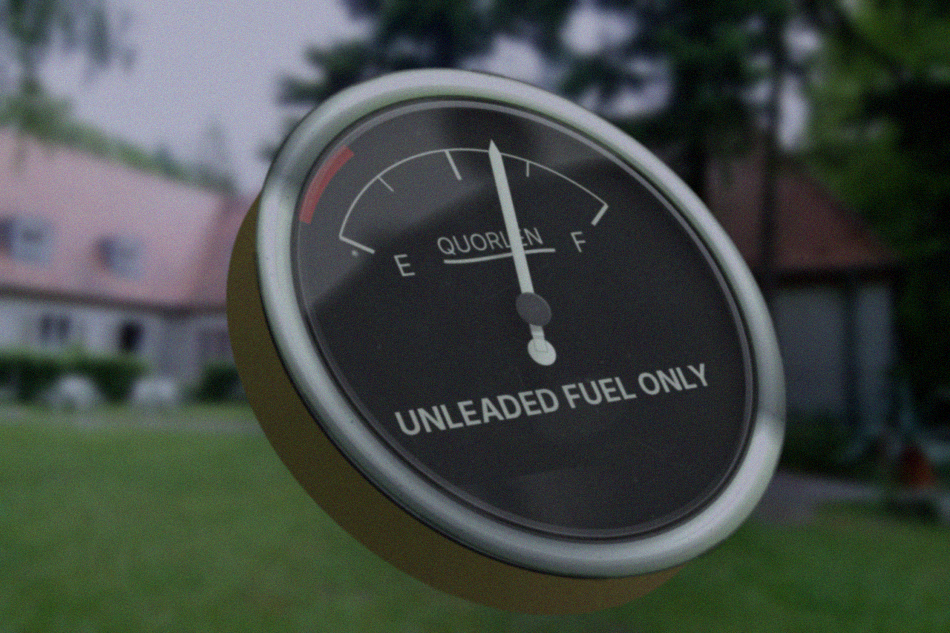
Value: 0.625
